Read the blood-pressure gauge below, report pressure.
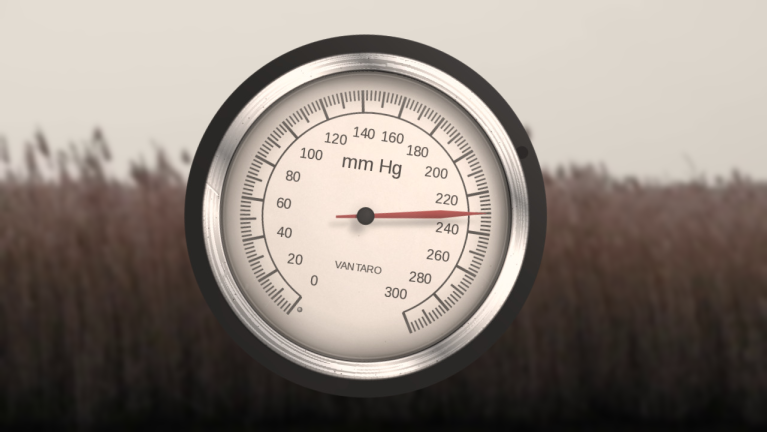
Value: 230 mmHg
